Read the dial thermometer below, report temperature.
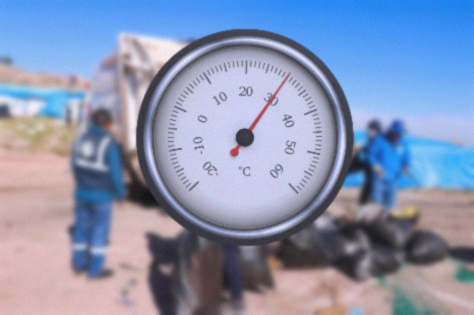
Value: 30 °C
